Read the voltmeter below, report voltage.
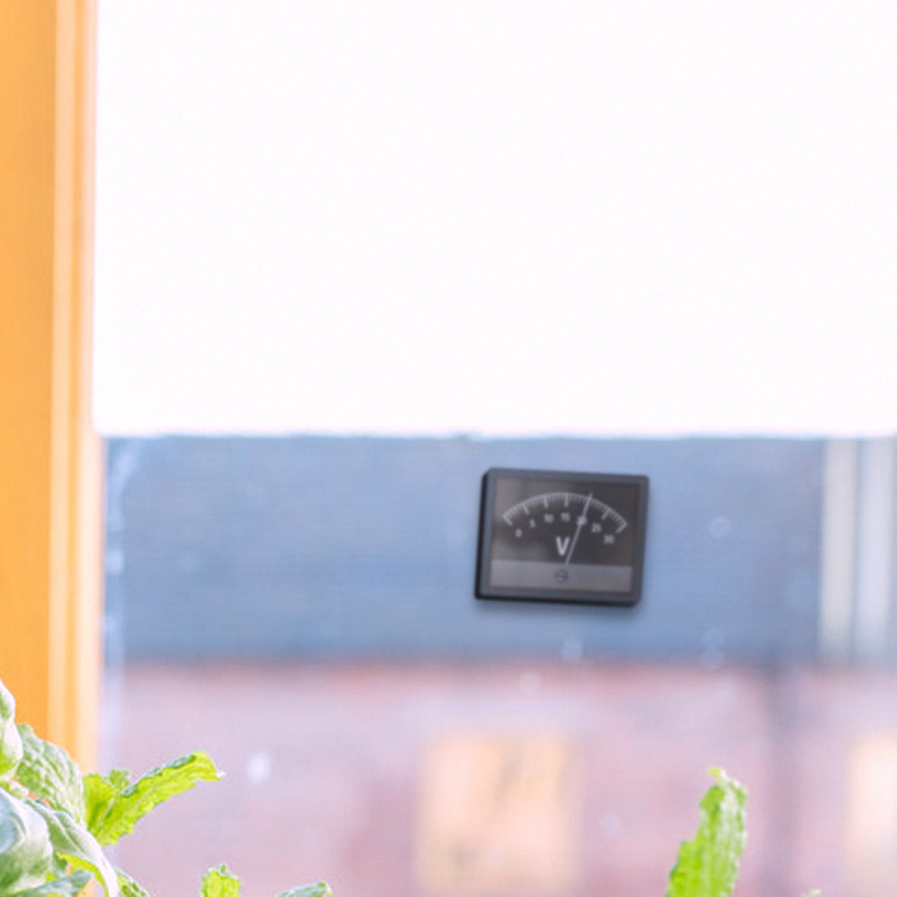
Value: 20 V
